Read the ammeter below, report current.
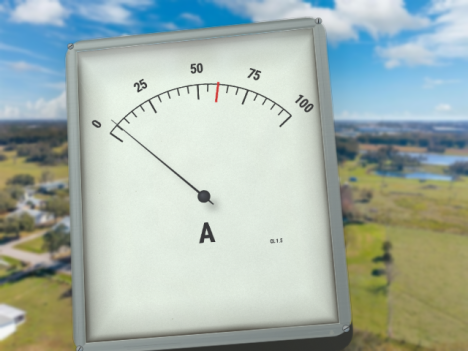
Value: 5 A
